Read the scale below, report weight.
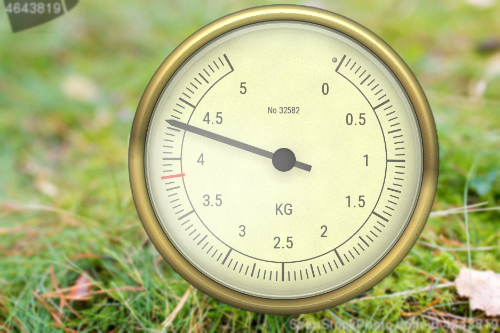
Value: 4.3 kg
